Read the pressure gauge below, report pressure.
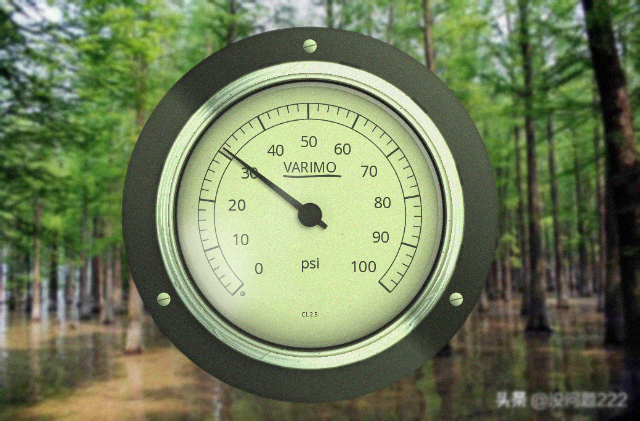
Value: 31 psi
